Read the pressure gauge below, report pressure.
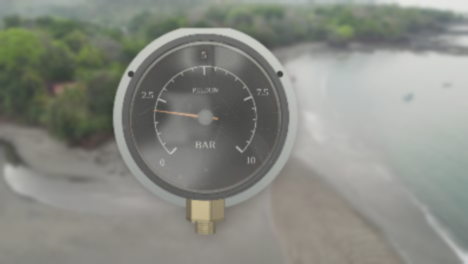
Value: 2 bar
